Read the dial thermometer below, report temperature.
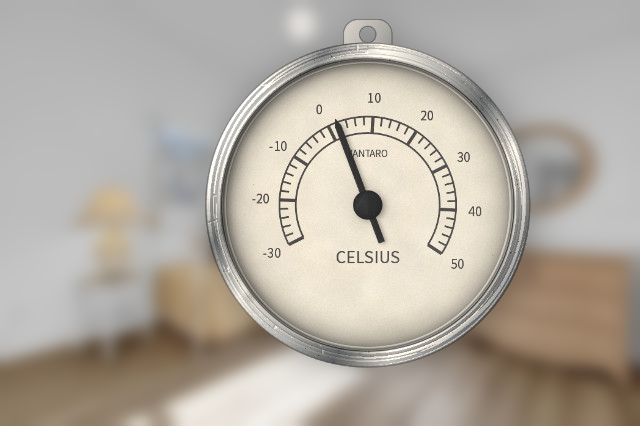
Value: 2 °C
